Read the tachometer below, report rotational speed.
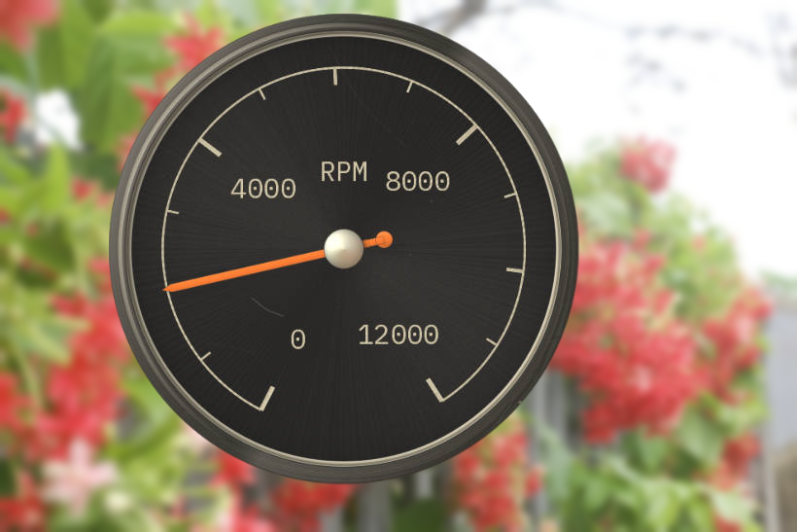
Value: 2000 rpm
